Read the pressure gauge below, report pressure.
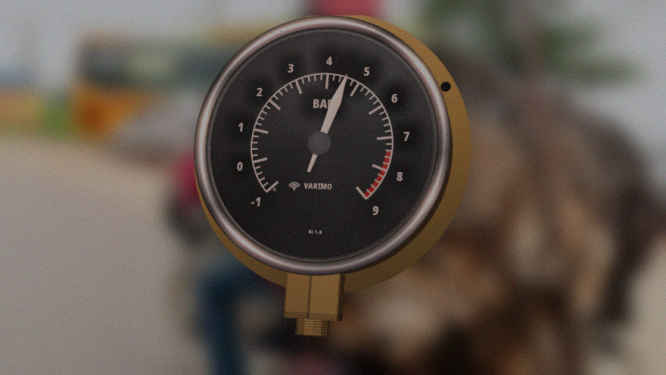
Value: 4.6 bar
